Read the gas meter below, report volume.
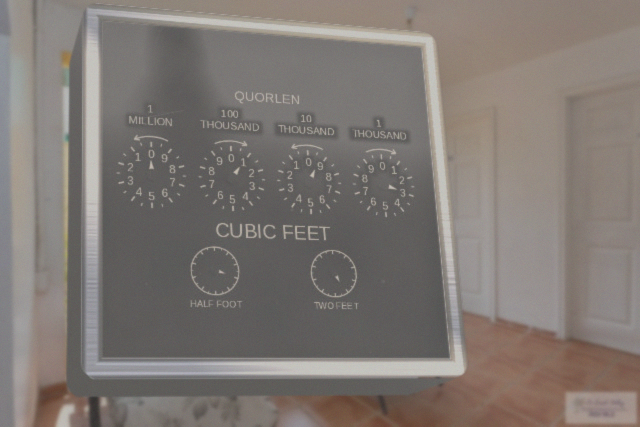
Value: 9300 ft³
